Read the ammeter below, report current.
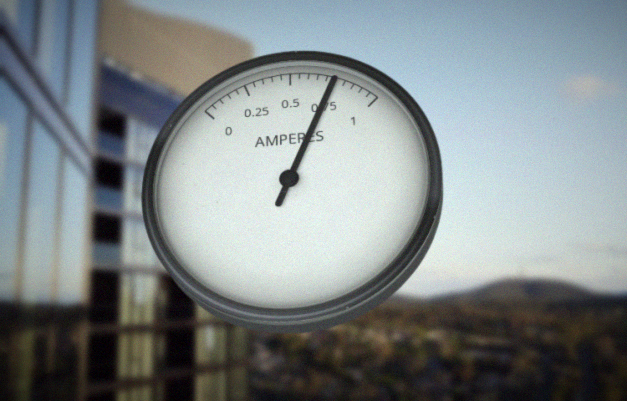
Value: 0.75 A
